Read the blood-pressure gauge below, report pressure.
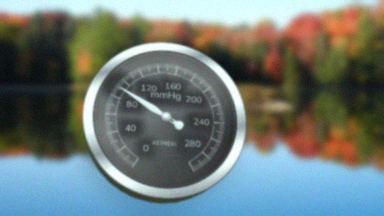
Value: 90 mmHg
